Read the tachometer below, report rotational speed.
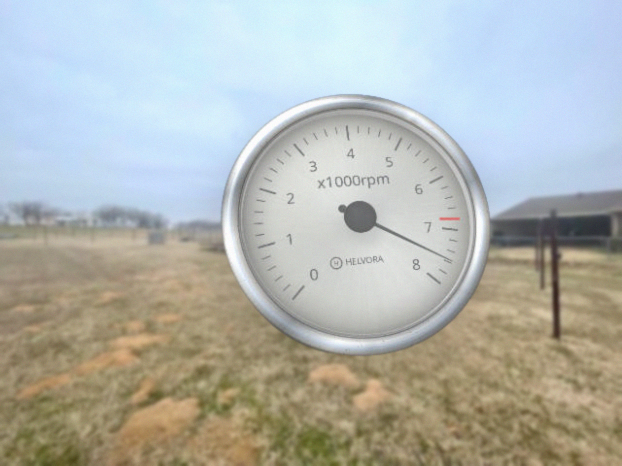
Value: 7600 rpm
